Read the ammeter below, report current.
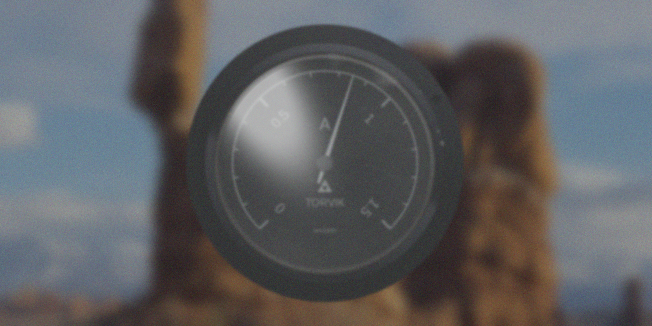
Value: 0.85 A
